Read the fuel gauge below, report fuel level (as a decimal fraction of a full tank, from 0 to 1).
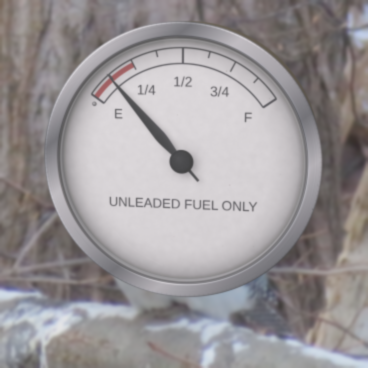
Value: 0.125
